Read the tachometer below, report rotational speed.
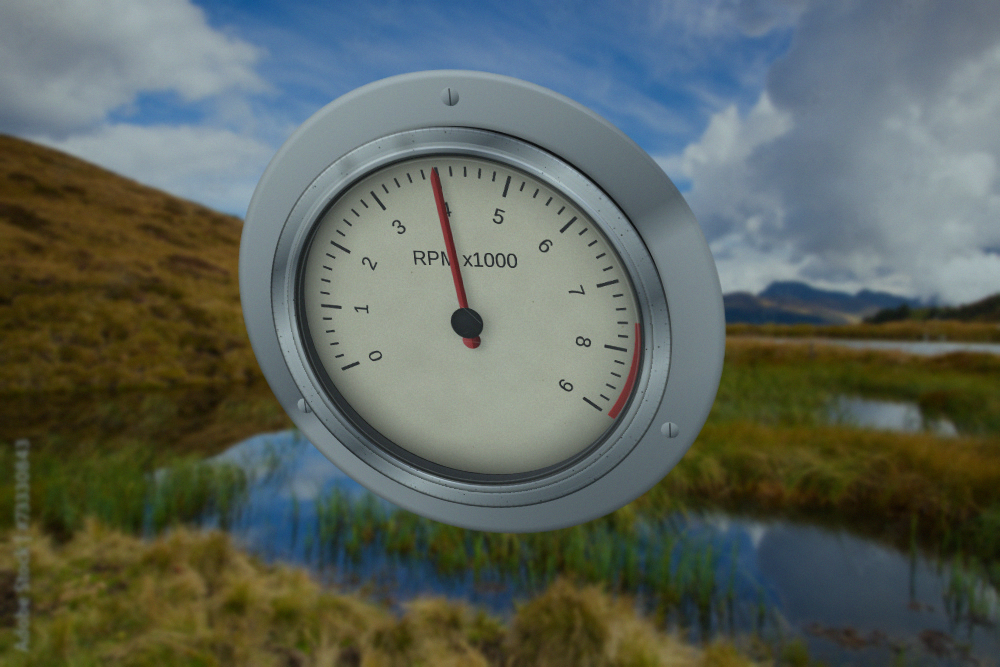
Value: 4000 rpm
